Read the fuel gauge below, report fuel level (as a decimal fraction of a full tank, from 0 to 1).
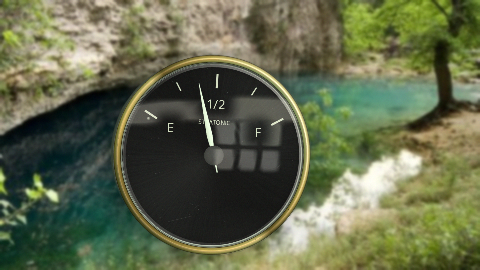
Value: 0.375
